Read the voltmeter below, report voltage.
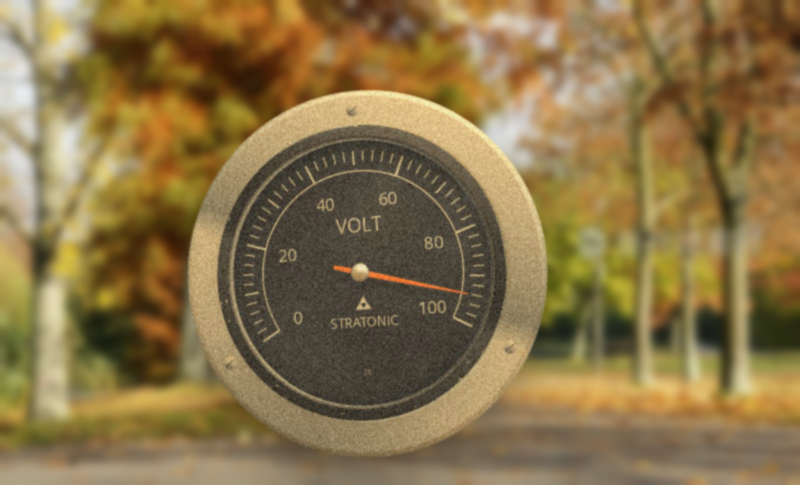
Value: 94 V
